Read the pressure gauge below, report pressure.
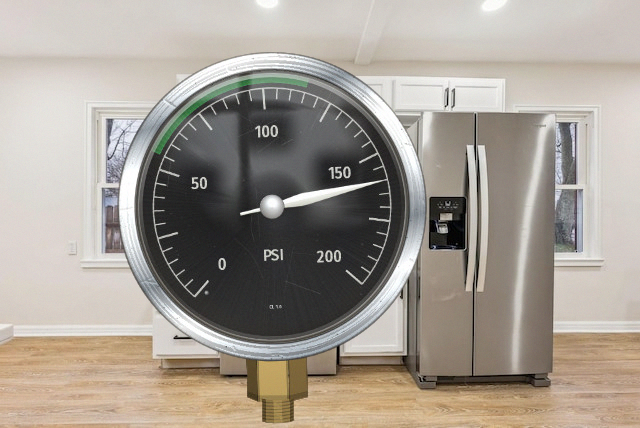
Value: 160 psi
